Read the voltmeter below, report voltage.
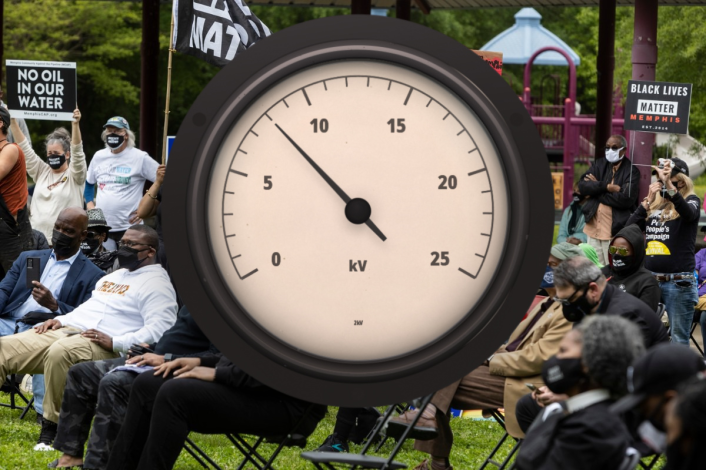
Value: 8 kV
